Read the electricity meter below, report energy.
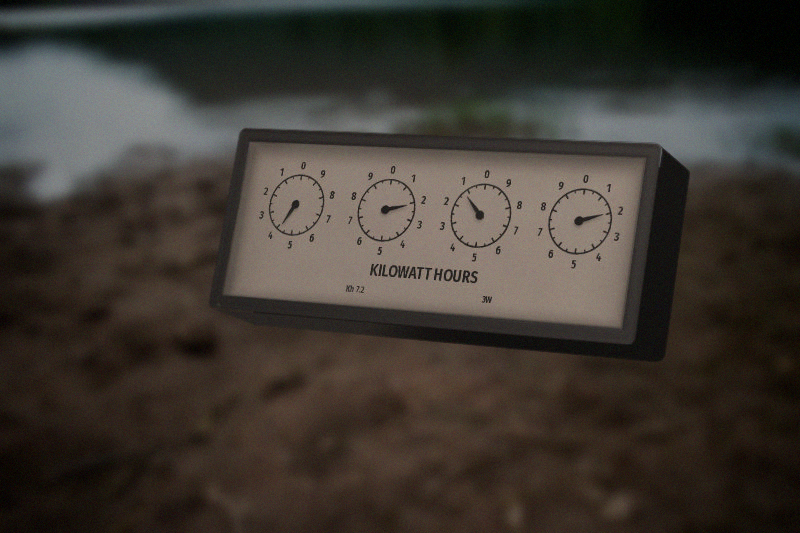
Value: 4212 kWh
